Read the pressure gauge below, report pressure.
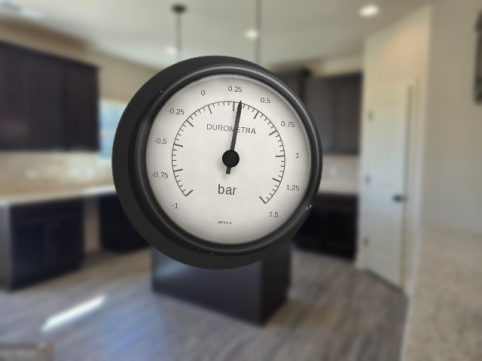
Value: 0.3 bar
